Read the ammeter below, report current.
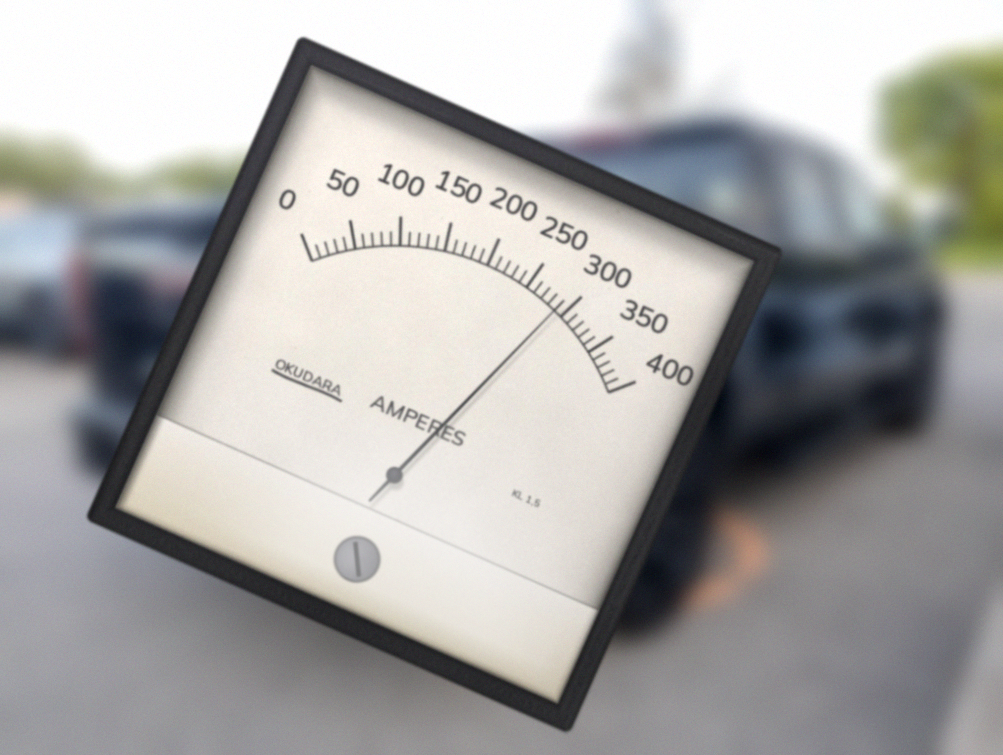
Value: 290 A
